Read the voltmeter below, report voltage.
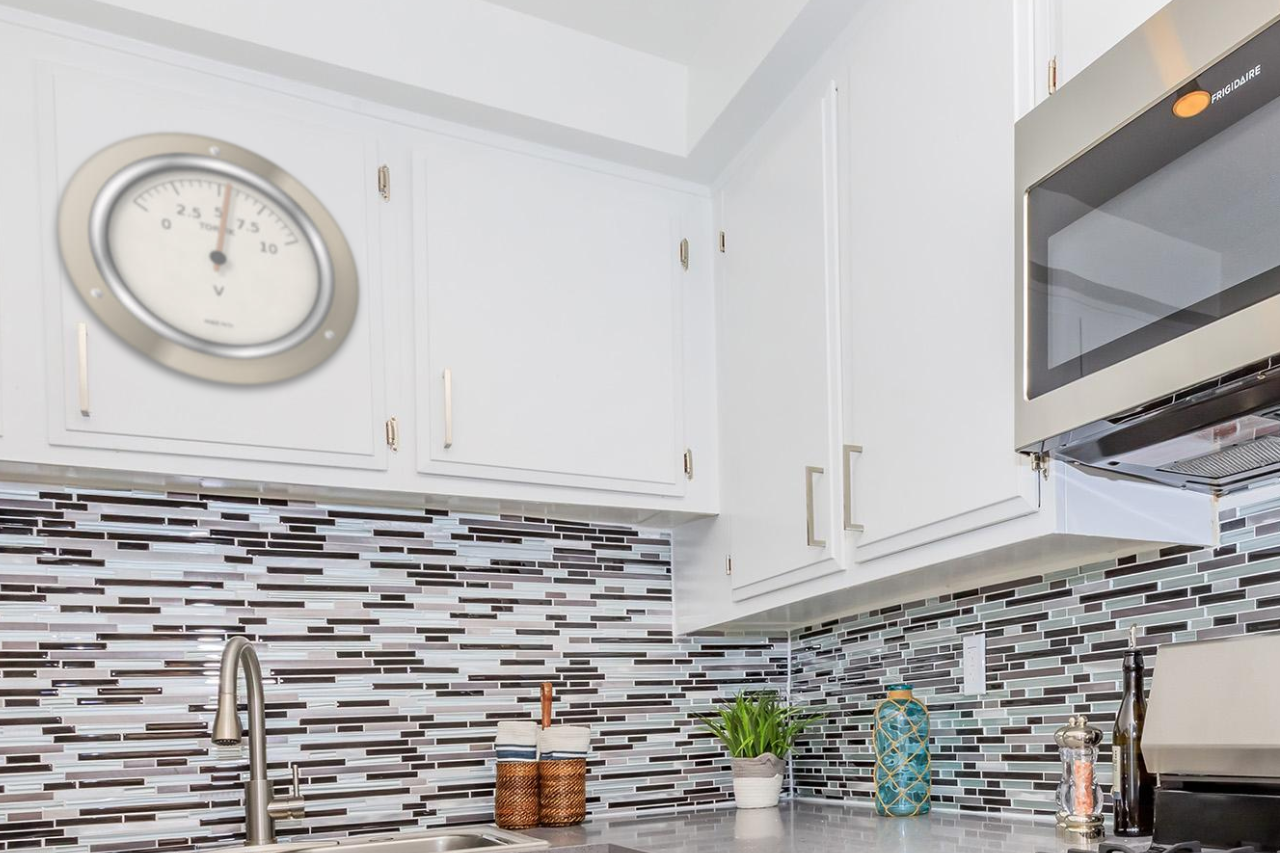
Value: 5.5 V
